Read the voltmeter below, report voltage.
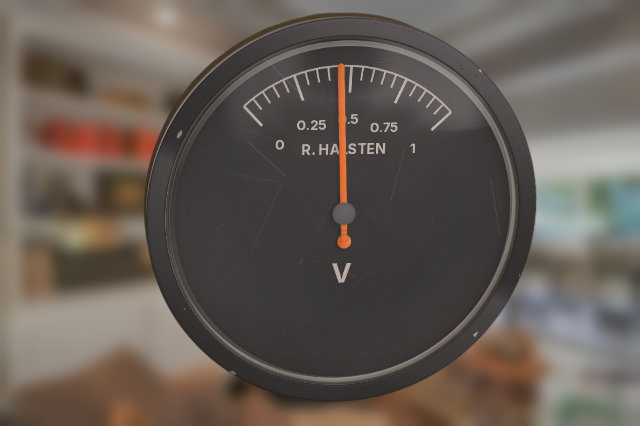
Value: 0.45 V
